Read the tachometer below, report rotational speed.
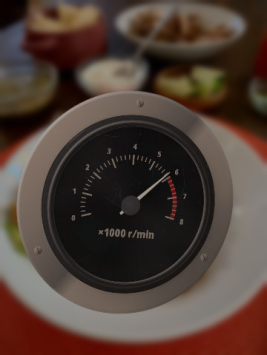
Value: 5800 rpm
